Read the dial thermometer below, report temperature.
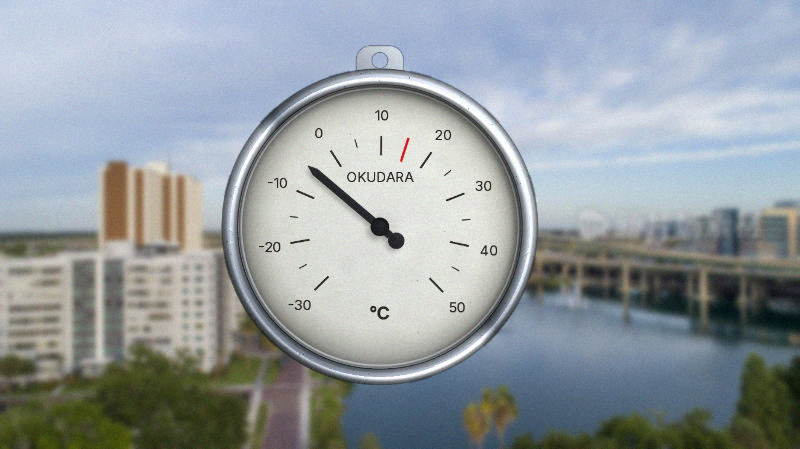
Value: -5 °C
